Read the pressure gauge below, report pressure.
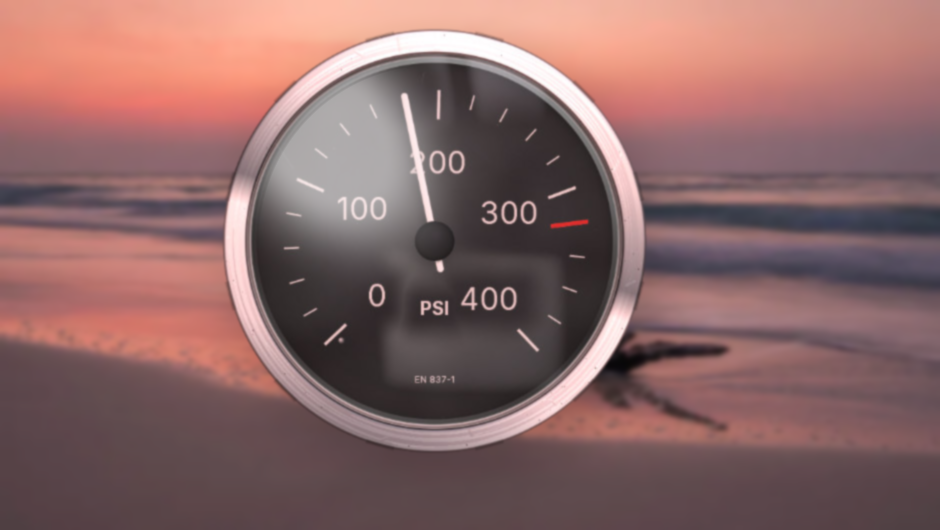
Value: 180 psi
